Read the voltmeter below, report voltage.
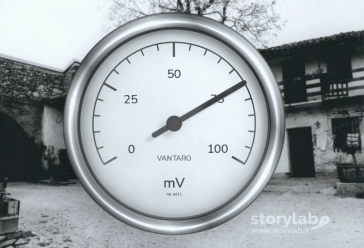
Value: 75 mV
